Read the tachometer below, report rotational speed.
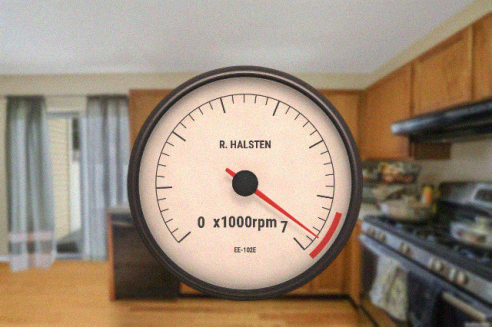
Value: 6700 rpm
